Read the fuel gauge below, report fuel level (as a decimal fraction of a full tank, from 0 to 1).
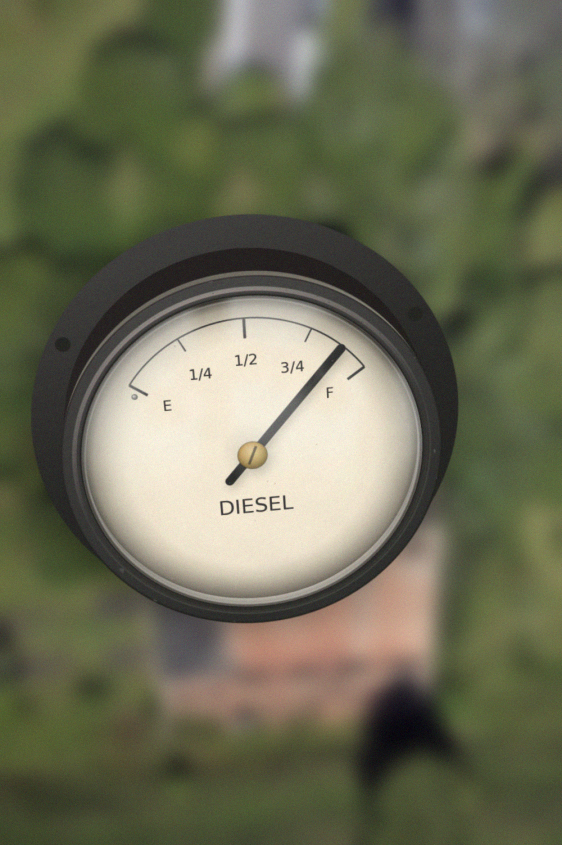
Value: 0.875
